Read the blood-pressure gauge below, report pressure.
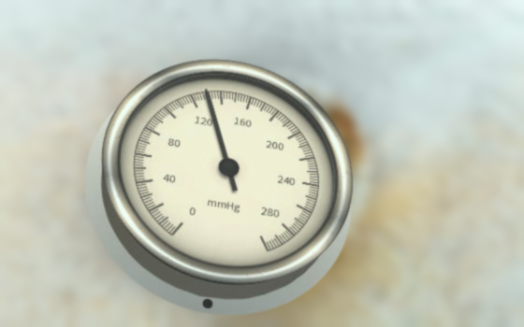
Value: 130 mmHg
